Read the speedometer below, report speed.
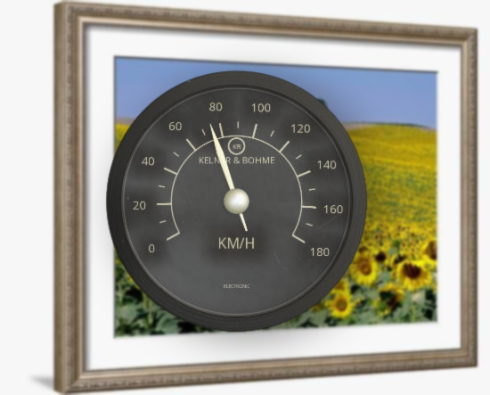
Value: 75 km/h
